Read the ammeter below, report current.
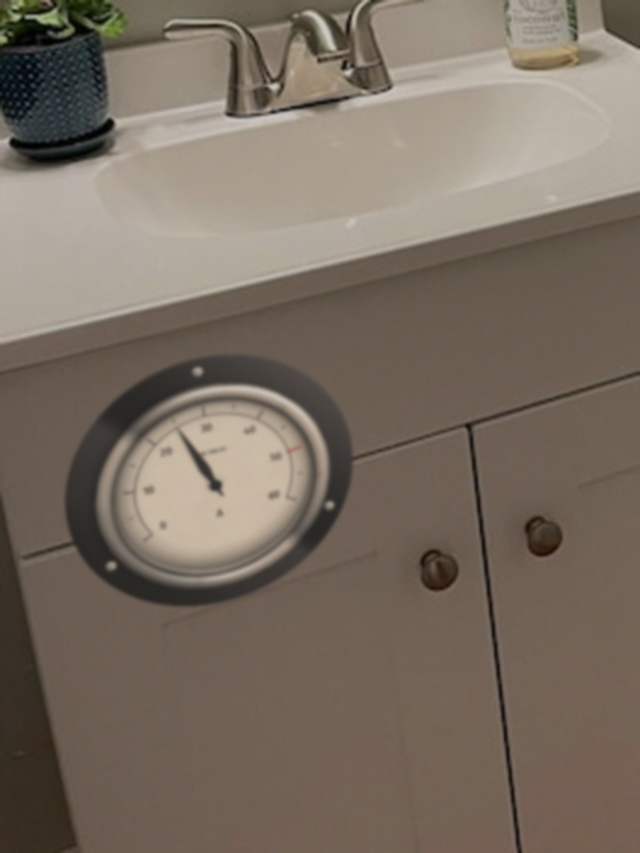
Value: 25 A
